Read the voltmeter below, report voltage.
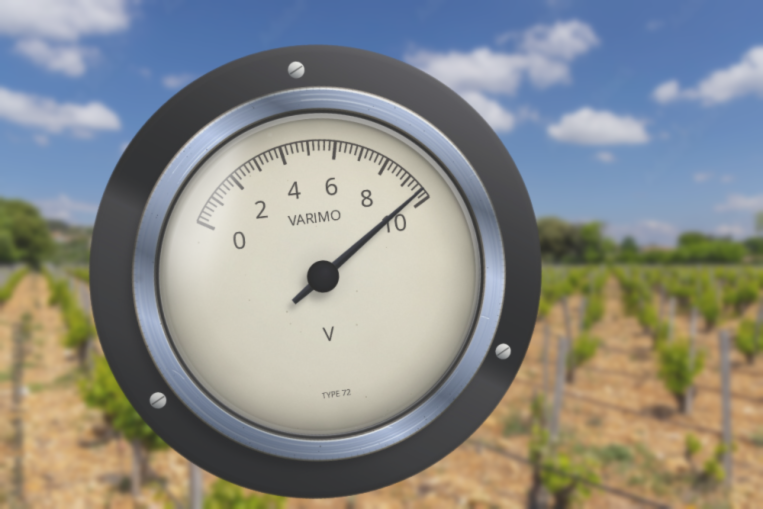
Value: 9.6 V
